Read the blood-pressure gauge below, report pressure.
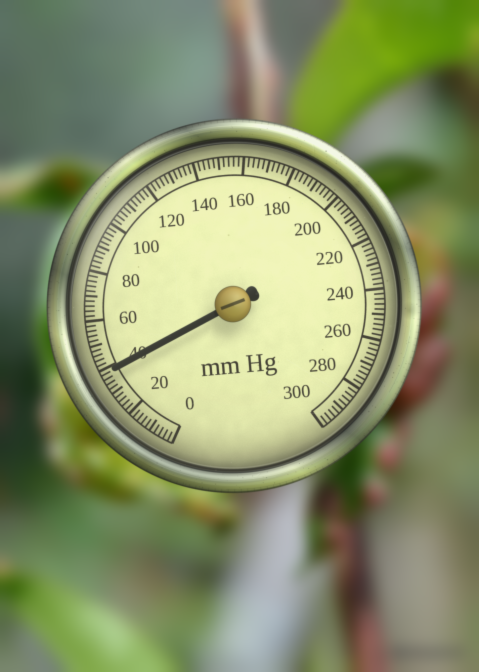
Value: 38 mmHg
